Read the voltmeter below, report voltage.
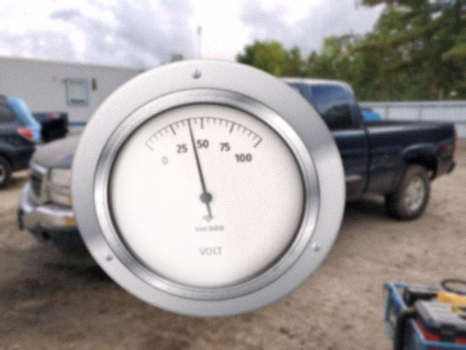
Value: 40 V
